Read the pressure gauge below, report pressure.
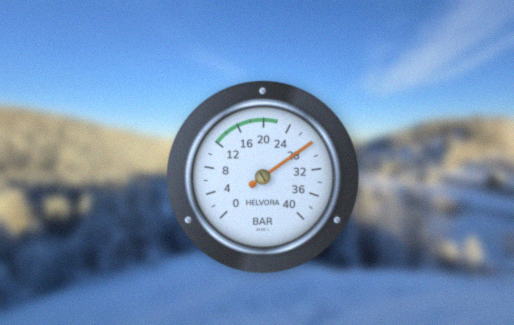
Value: 28 bar
